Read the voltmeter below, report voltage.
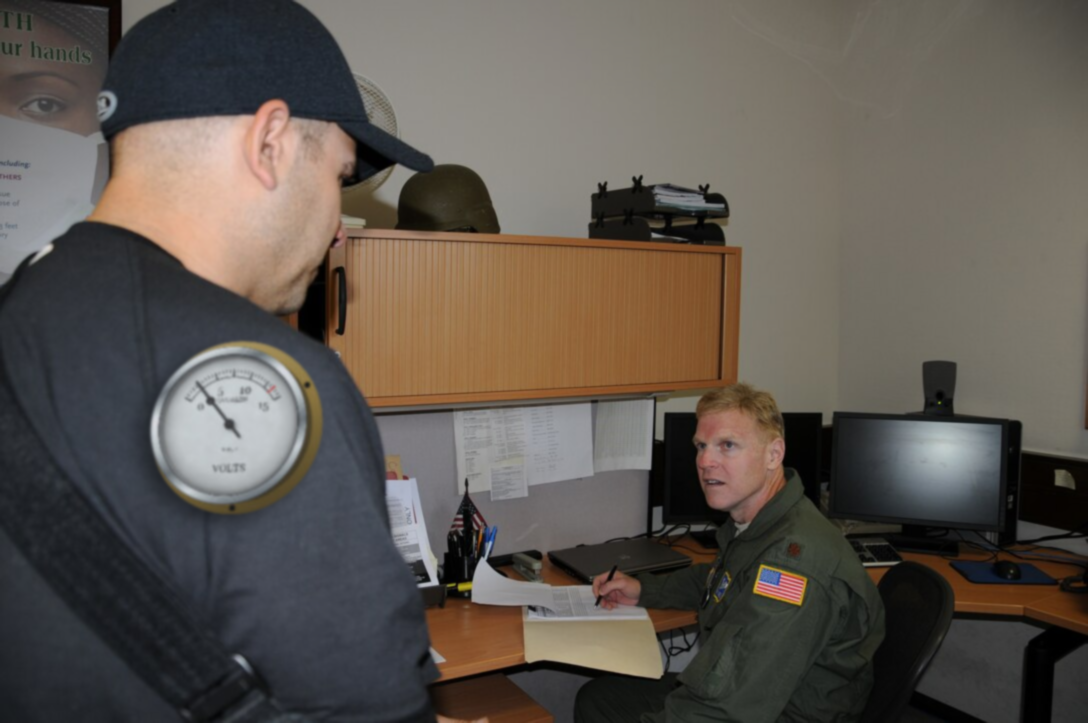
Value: 2.5 V
